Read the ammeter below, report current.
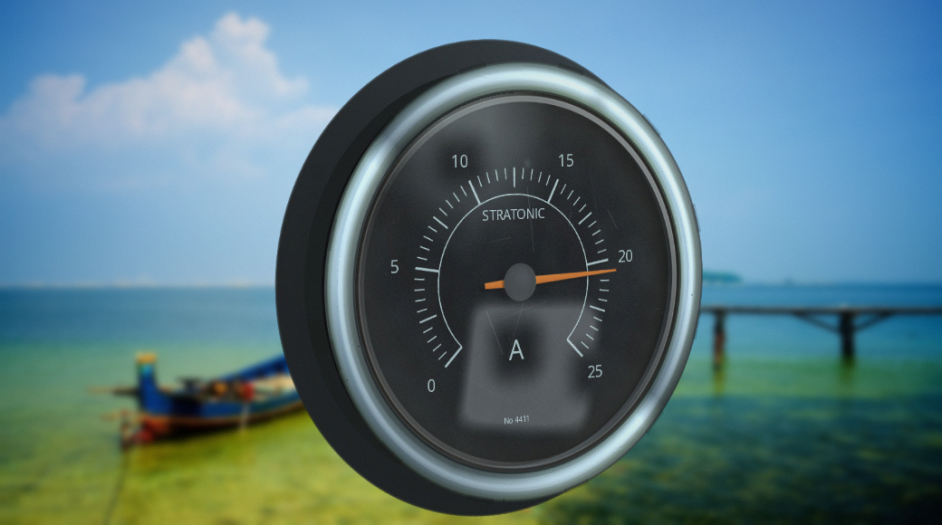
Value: 20.5 A
